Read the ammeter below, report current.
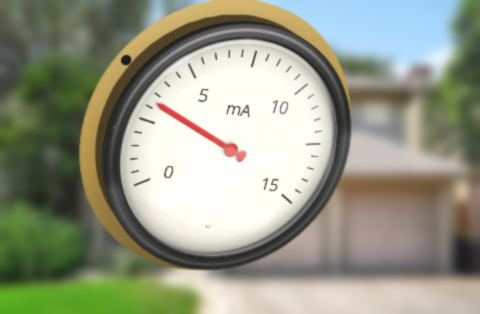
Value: 3.25 mA
